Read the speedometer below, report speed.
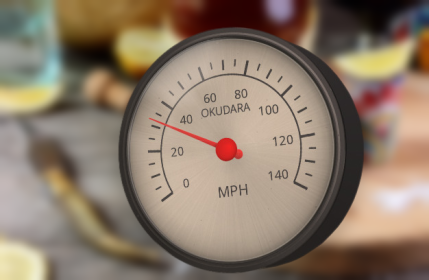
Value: 32.5 mph
